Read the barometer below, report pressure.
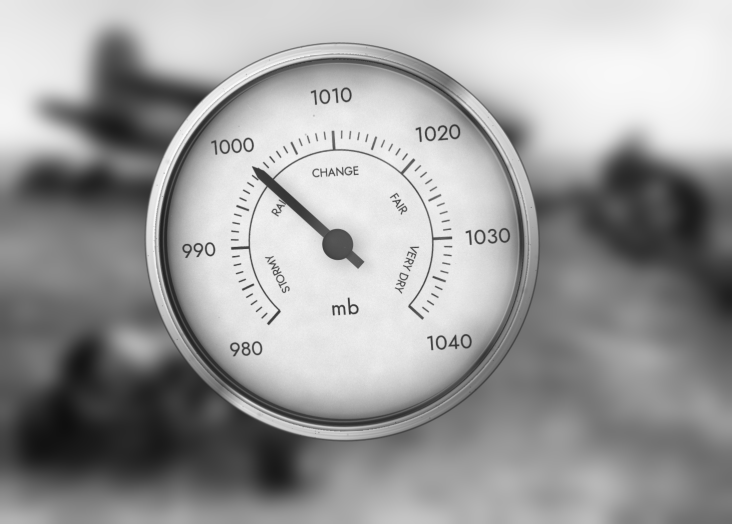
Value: 1000 mbar
